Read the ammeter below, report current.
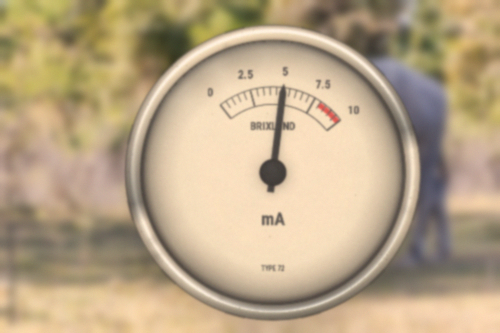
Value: 5 mA
